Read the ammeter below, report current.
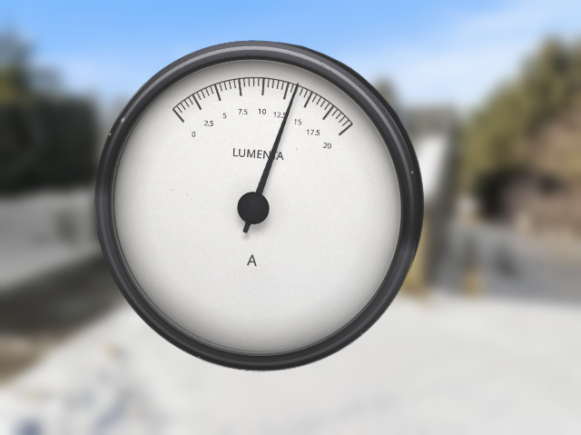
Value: 13.5 A
